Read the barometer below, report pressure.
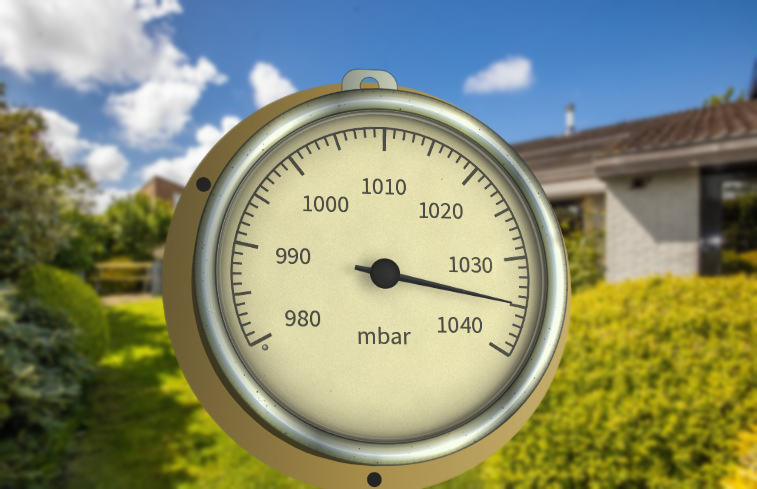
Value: 1035 mbar
